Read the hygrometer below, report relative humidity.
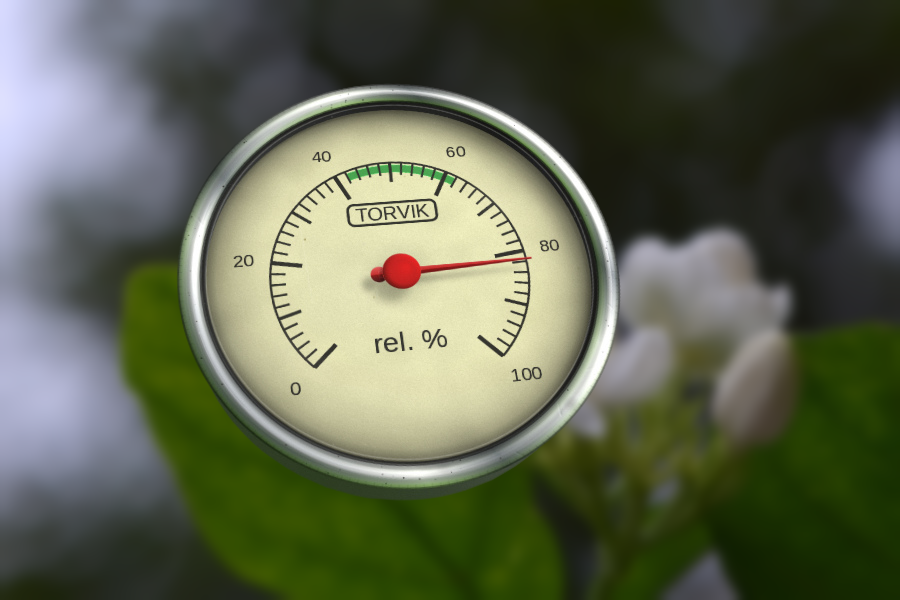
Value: 82 %
